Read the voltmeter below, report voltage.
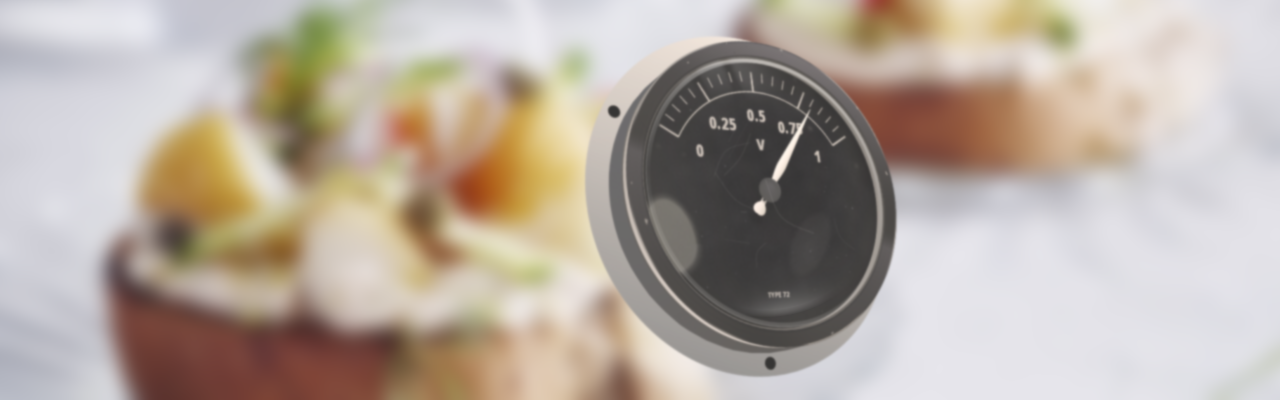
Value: 0.8 V
